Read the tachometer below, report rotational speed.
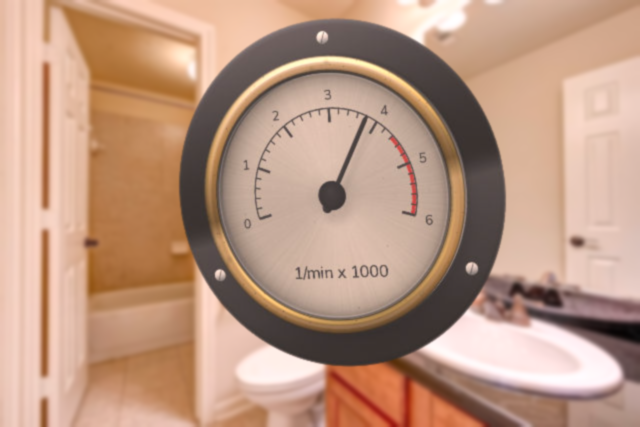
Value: 3800 rpm
